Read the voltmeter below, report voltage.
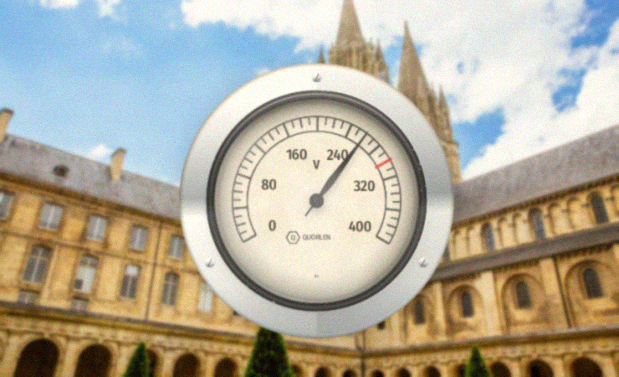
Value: 260 V
